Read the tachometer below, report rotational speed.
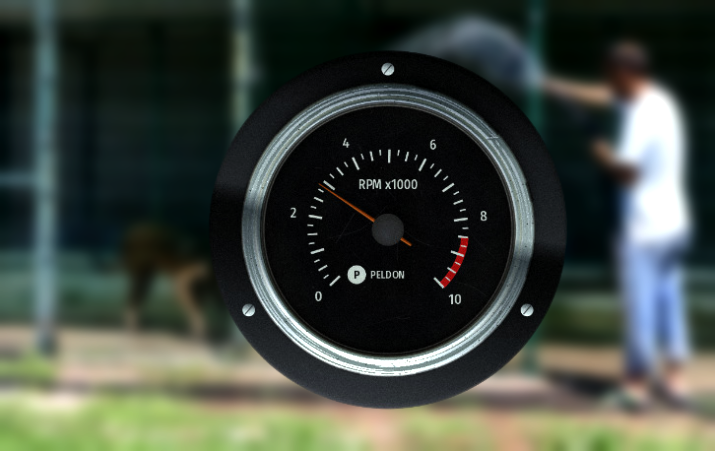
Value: 2875 rpm
